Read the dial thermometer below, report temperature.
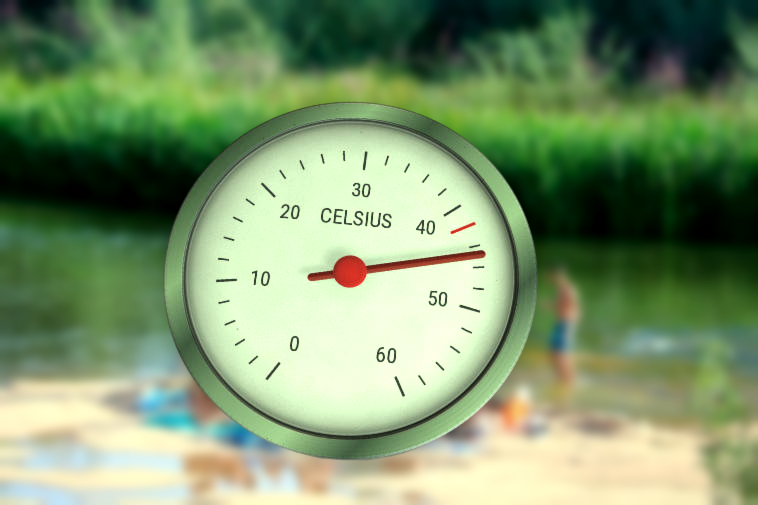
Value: 45 °C
